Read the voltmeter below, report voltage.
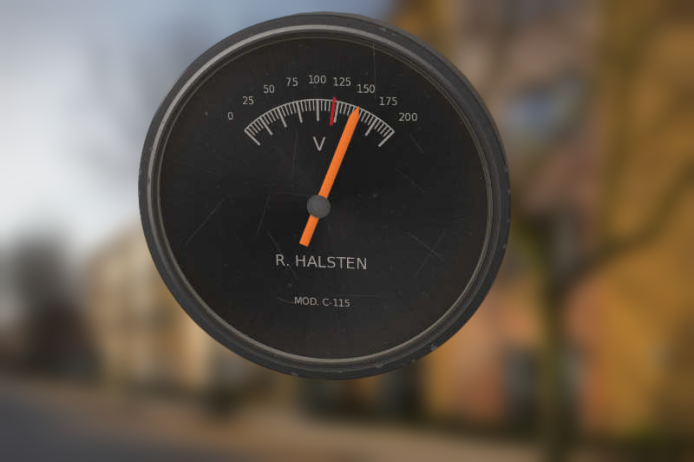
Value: 150 V
